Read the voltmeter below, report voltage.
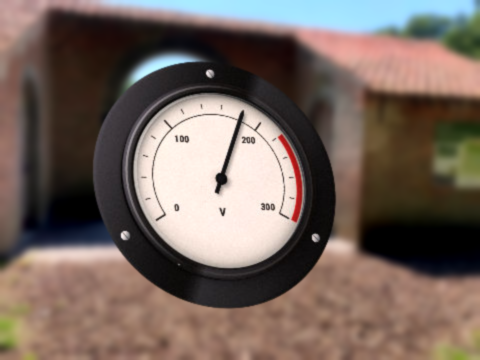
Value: 180 V
